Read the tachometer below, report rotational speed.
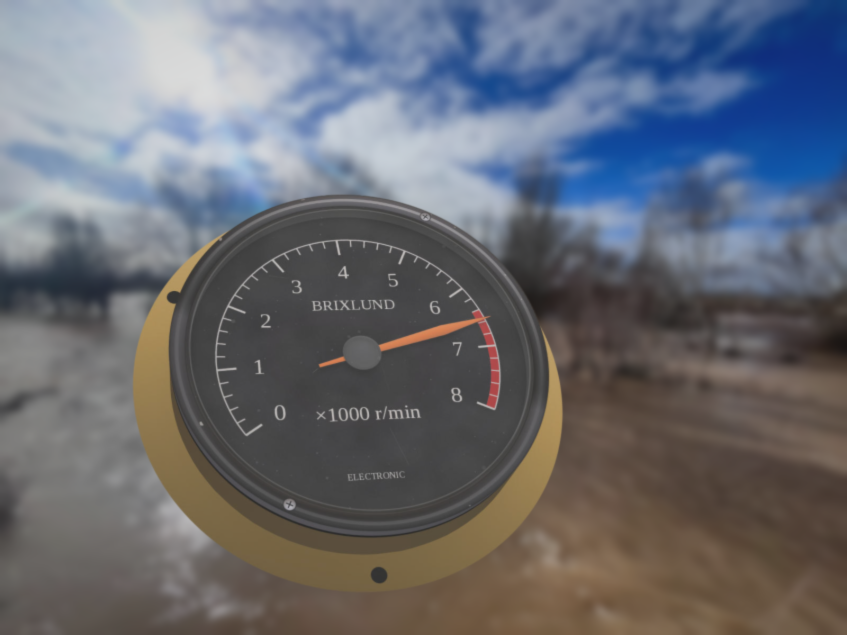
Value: 6600 rpm
